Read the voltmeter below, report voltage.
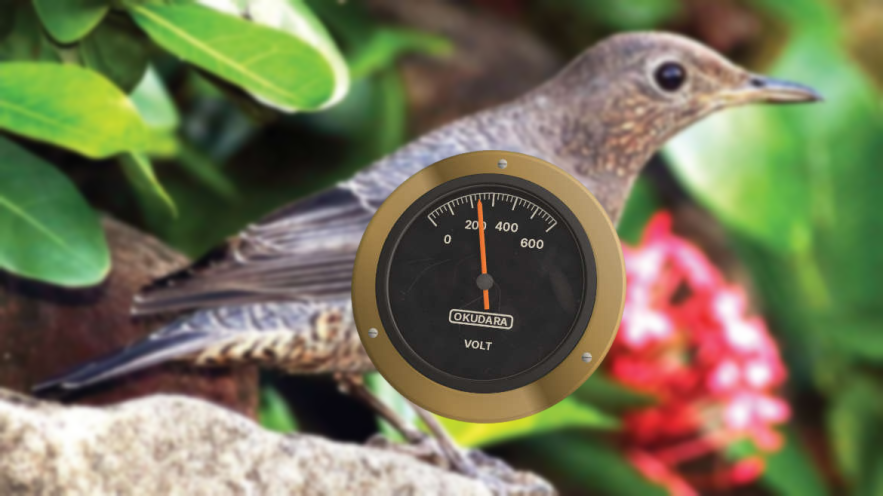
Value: 240 V
